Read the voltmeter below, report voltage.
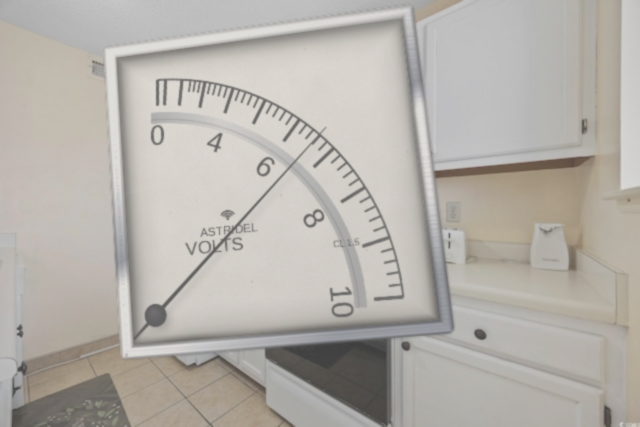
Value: 6.6 V
